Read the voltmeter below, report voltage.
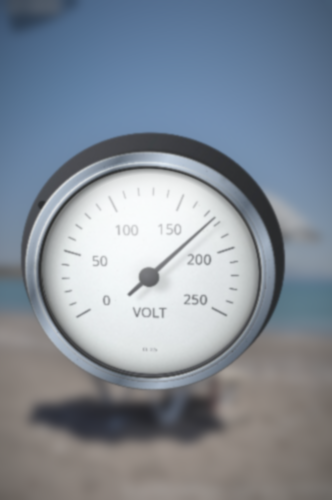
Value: 175 V
